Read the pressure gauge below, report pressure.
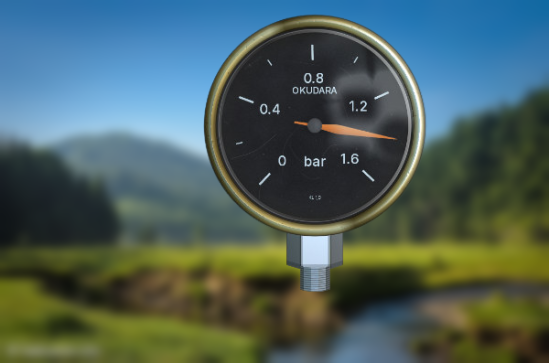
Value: 1.4 bar
